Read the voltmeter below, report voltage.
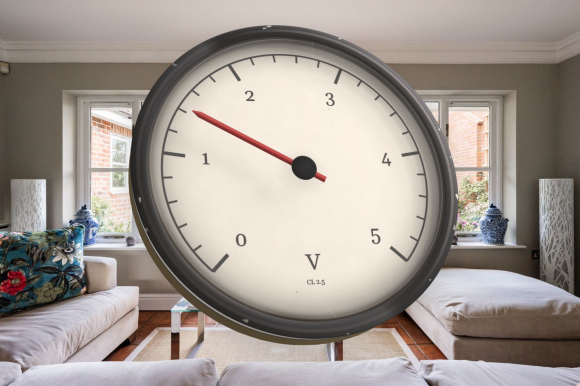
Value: 1.4 V
